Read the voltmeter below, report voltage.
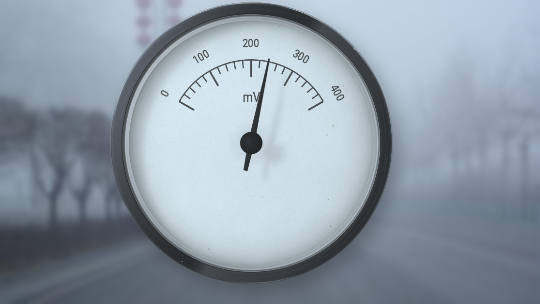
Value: 240 mV
